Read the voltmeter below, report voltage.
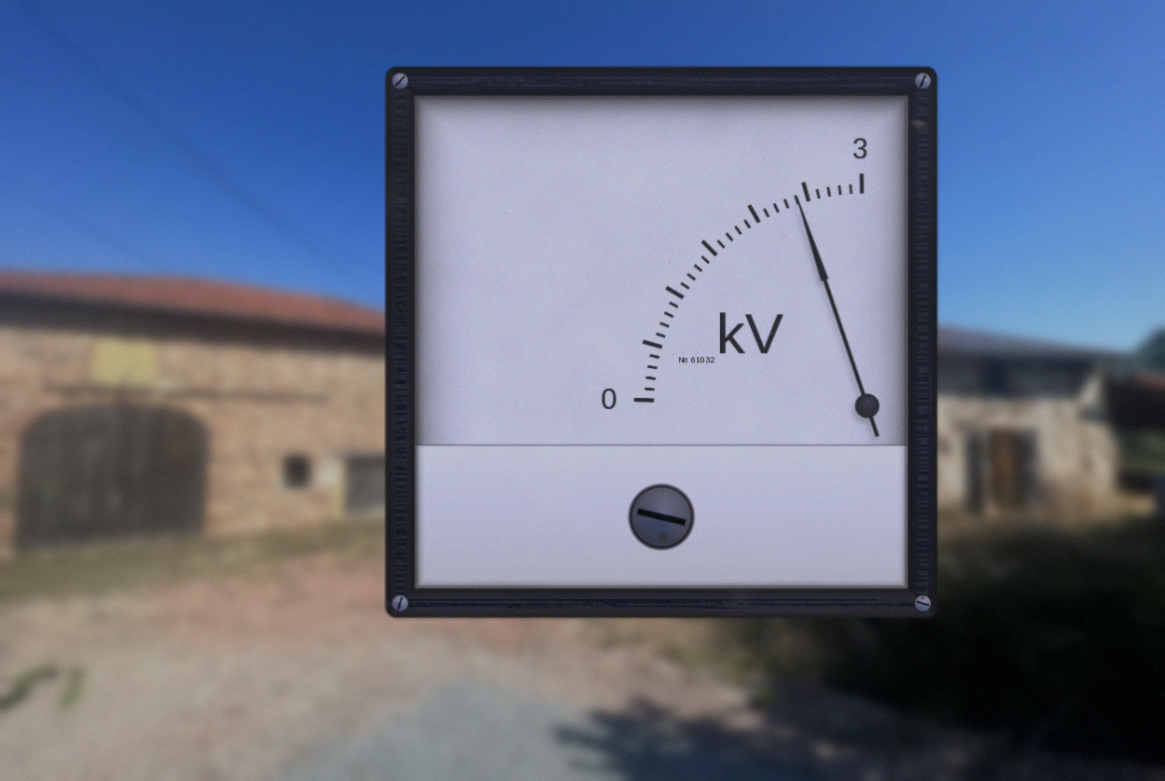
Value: 2.4 kV
